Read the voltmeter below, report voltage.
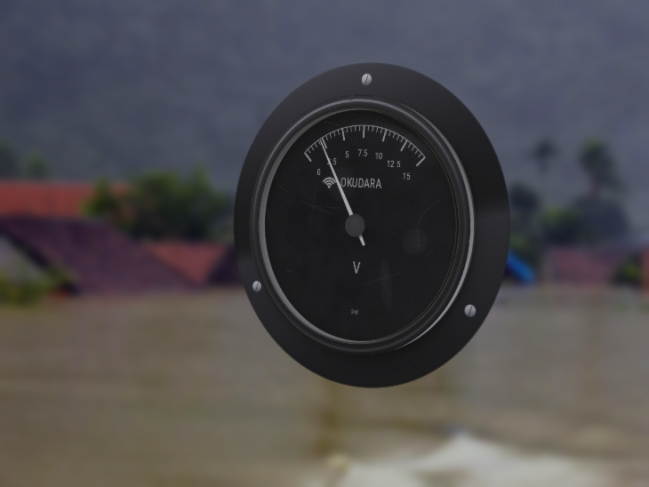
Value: 2.5 V
